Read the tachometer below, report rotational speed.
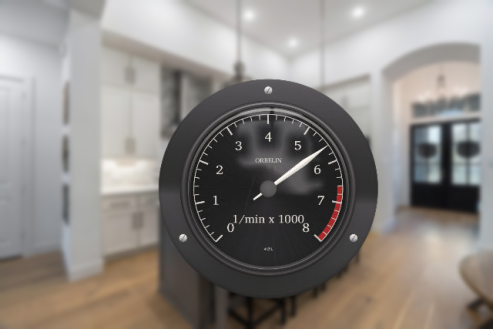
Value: 5600 rpm
